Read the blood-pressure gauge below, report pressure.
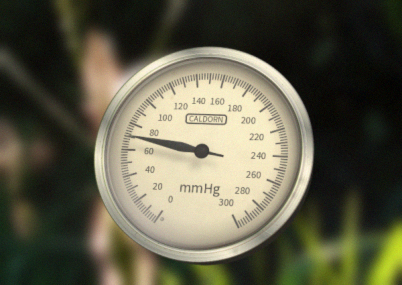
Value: 70 mmHg
